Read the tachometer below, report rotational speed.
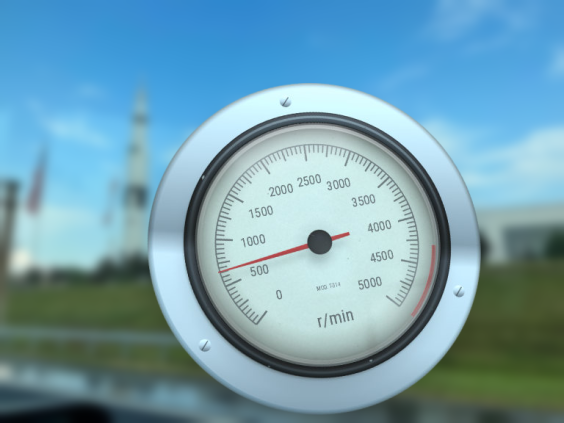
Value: 650 rpm
